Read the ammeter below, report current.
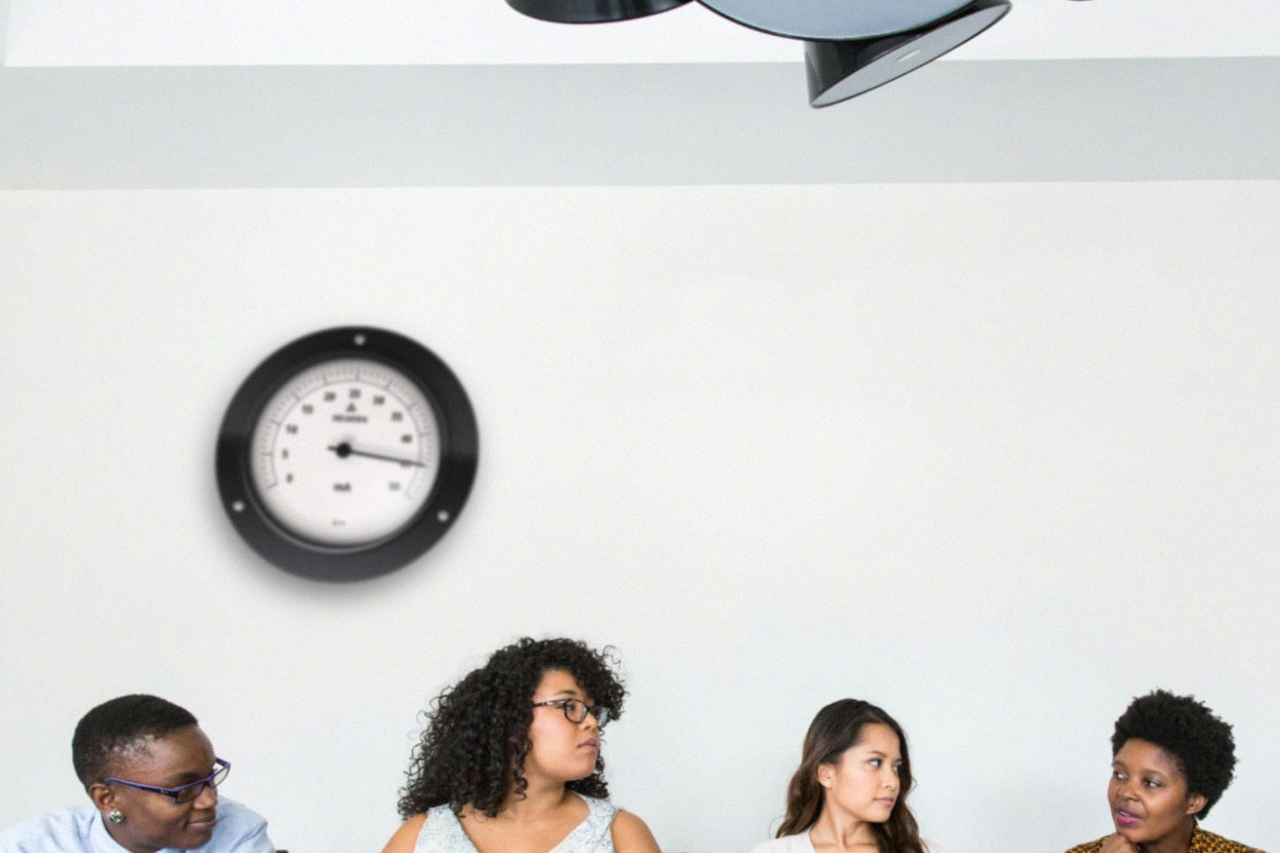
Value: 45 mA
